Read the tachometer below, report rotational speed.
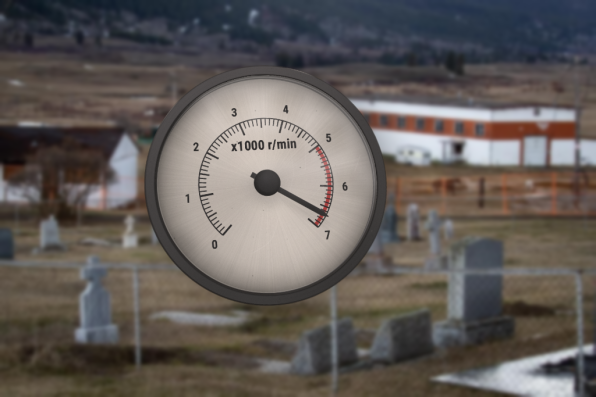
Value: 6700 rpm
